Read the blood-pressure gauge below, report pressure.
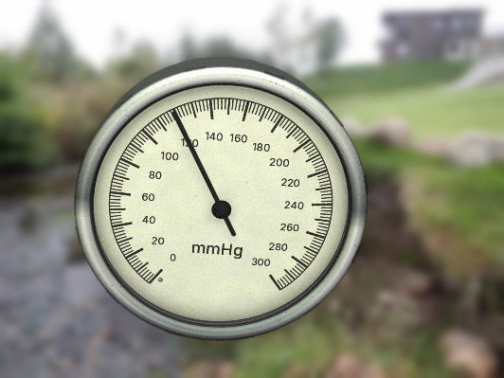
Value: 120 mmHg
